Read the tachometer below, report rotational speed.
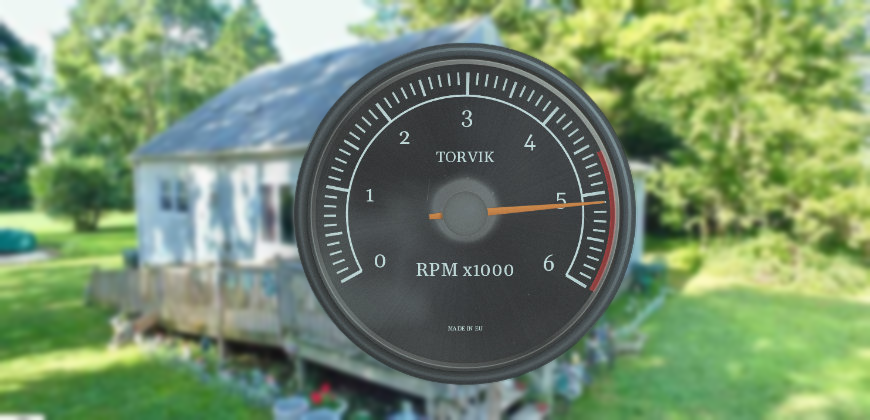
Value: 5100 rpm
